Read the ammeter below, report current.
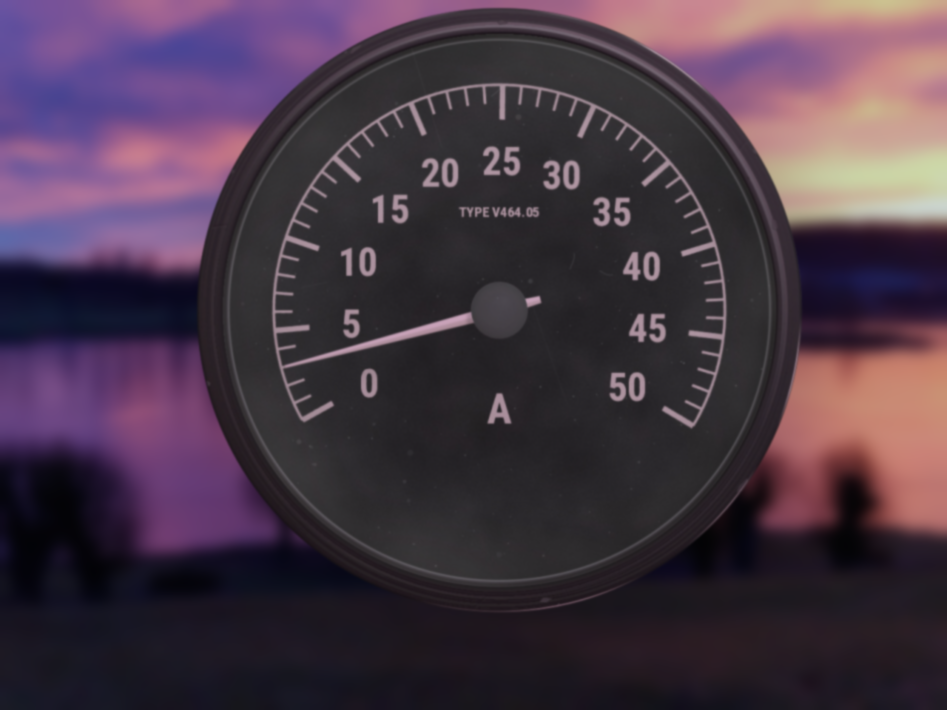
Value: 3 A
